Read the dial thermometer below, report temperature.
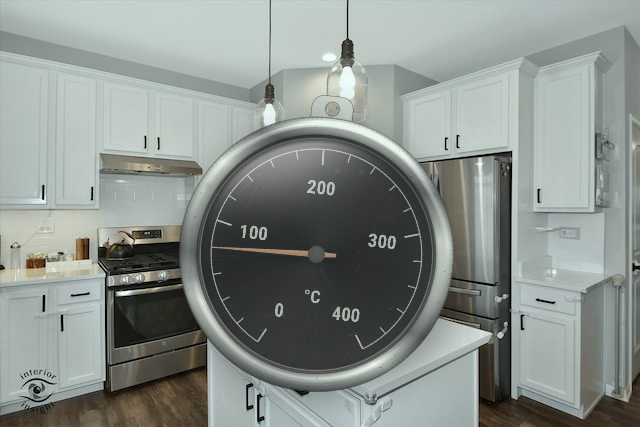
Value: 80 °C
